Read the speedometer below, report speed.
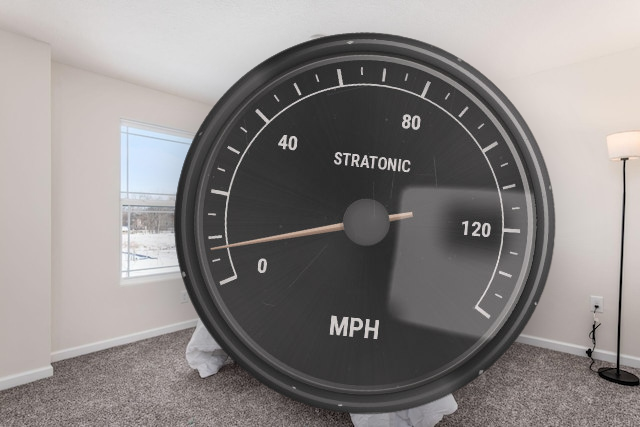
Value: 7.5 mph
